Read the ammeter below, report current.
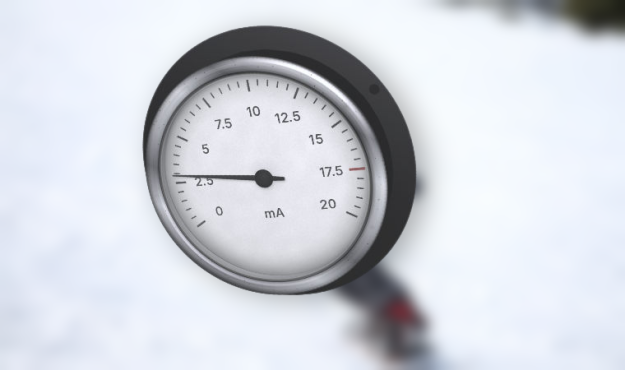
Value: 3 mA
